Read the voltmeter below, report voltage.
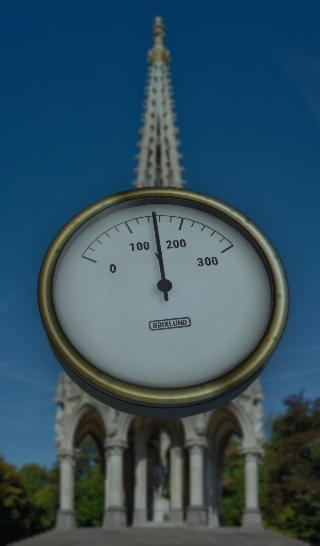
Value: 150 V
